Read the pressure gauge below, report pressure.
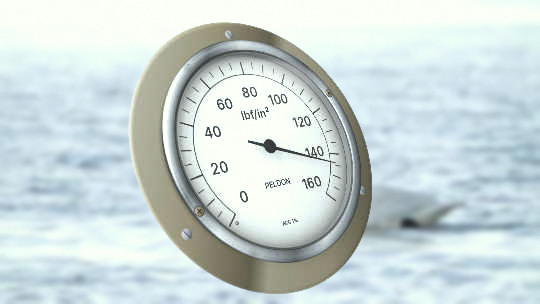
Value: 145 psi
